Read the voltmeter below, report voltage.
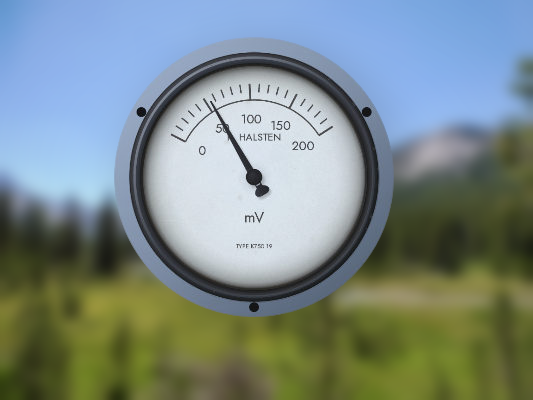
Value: 55 mV
